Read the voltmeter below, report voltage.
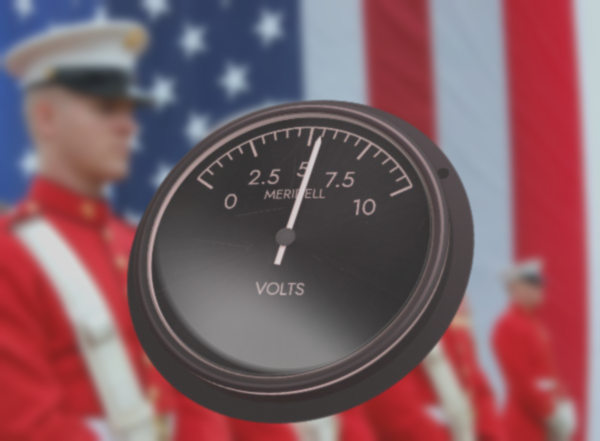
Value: 5.5 V
